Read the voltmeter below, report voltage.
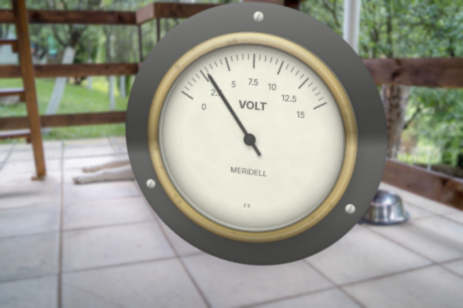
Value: 3 V
